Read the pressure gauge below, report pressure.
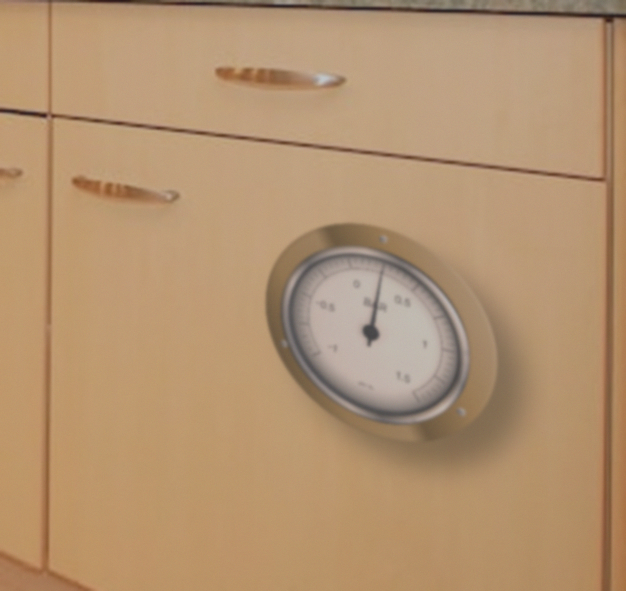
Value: 0.25 bar
